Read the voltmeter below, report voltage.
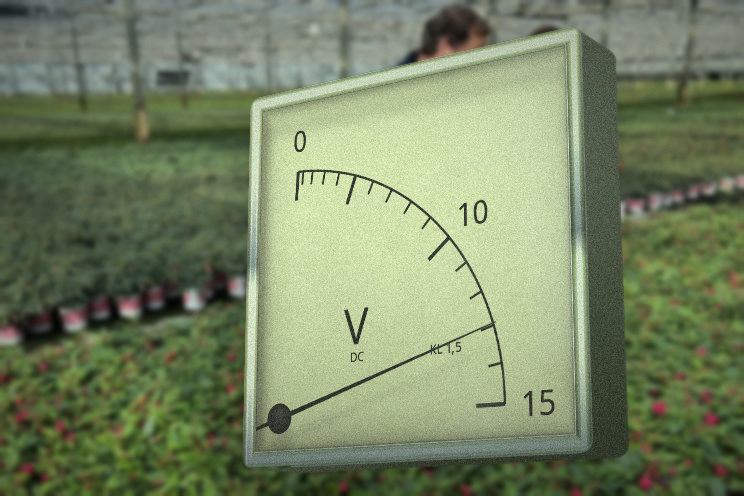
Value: 13 V
